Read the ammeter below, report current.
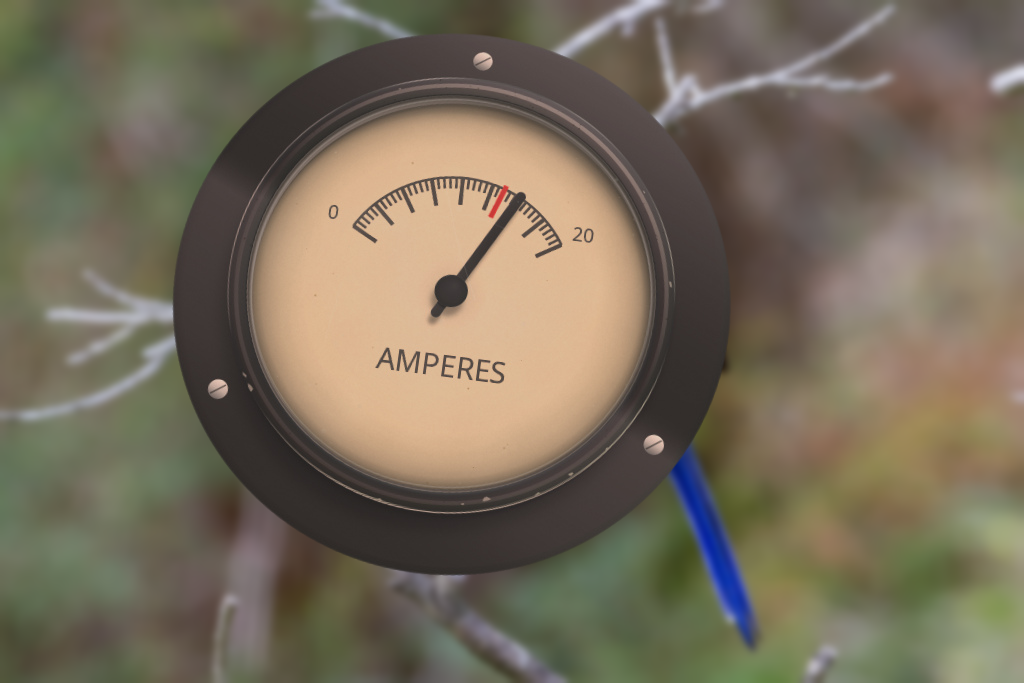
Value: 15 A
